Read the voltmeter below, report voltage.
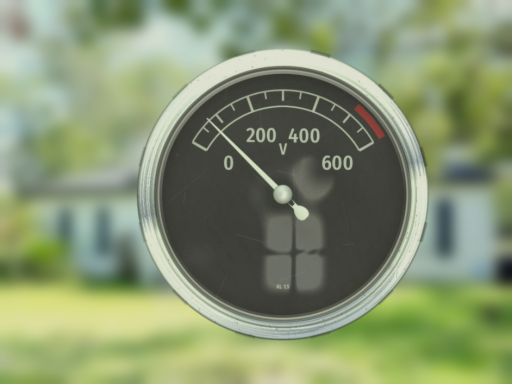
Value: 75 V
